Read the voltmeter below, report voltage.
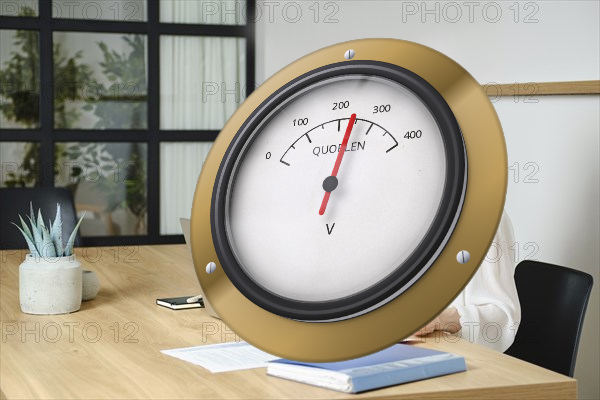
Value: 250 V
